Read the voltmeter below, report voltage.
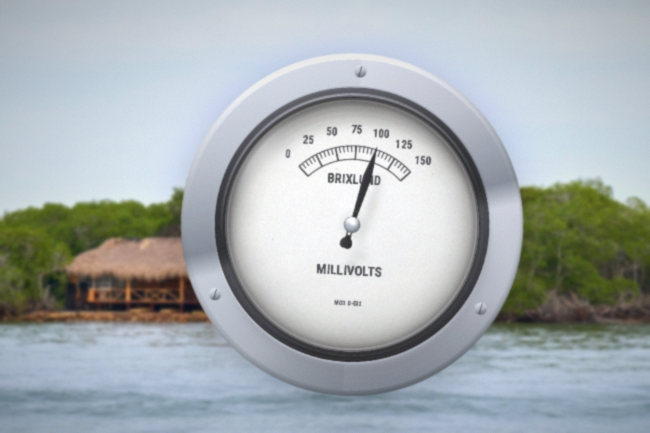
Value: 100 mV
